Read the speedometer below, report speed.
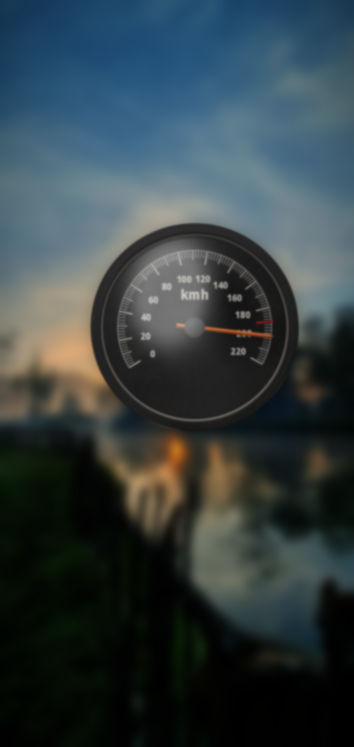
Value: 200 km/h
